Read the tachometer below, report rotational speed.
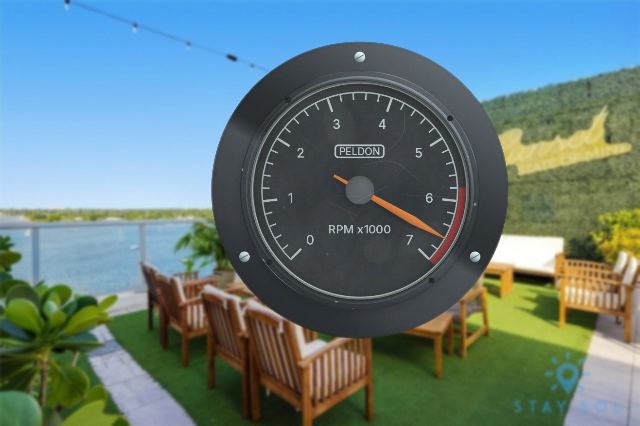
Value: 6600 rpm
